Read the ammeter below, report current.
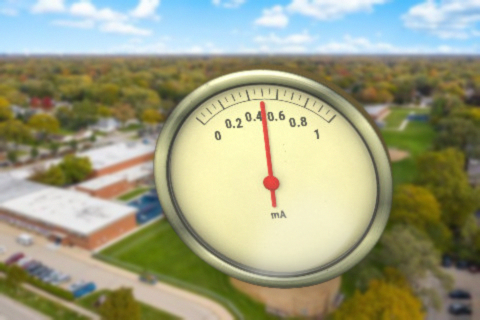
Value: 0.5 mA
